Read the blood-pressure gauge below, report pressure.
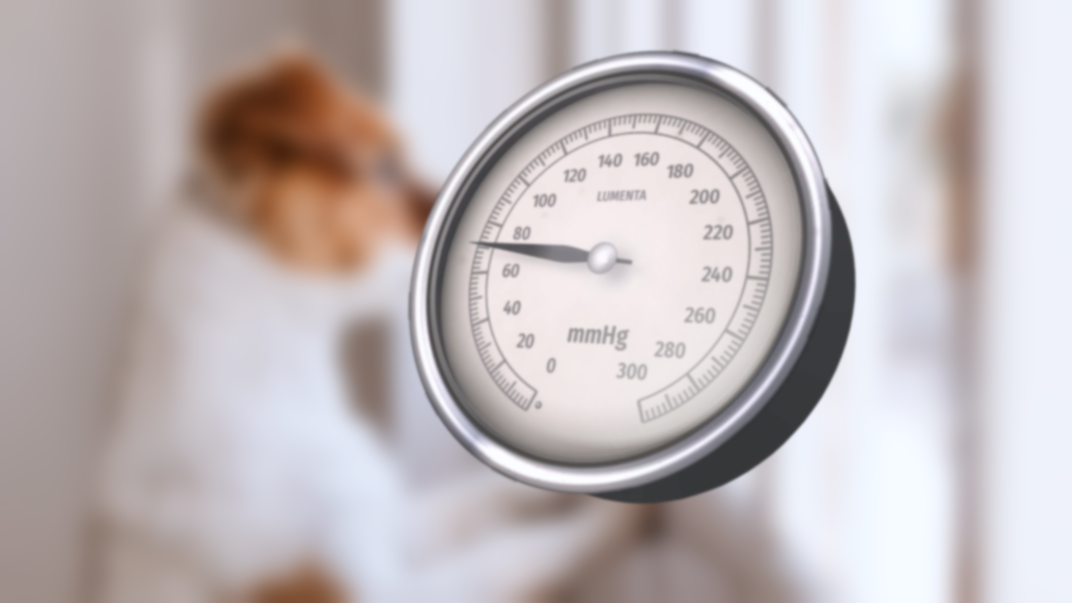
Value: 70 mmHg
